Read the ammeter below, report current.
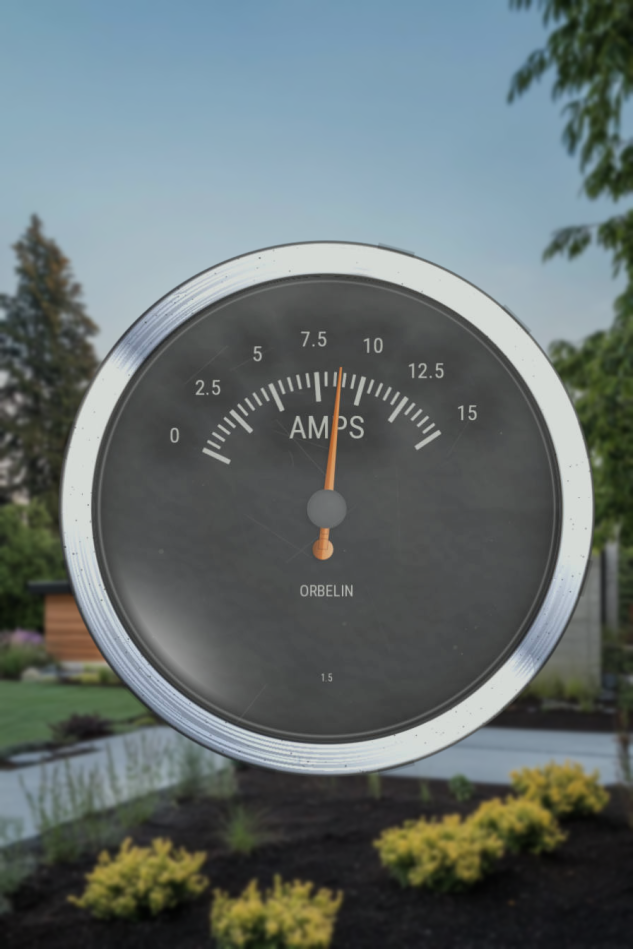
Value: 8.75 A
